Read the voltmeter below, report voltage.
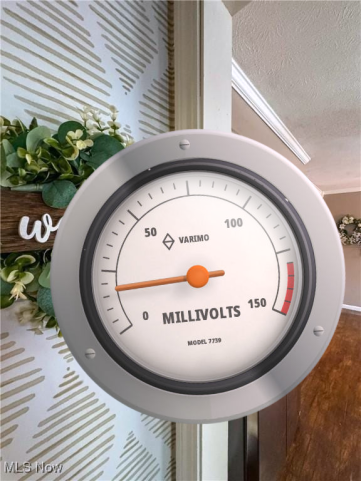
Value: 17.5 mV
